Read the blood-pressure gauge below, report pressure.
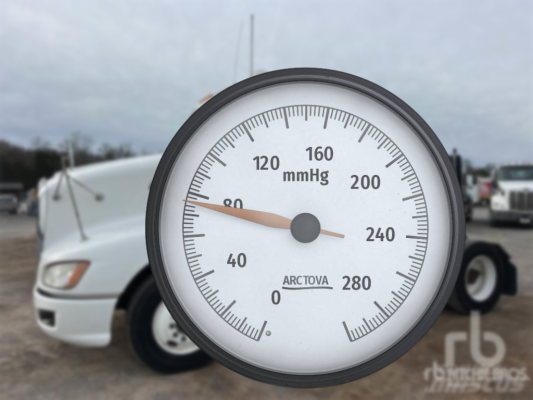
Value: 76 mmHg
